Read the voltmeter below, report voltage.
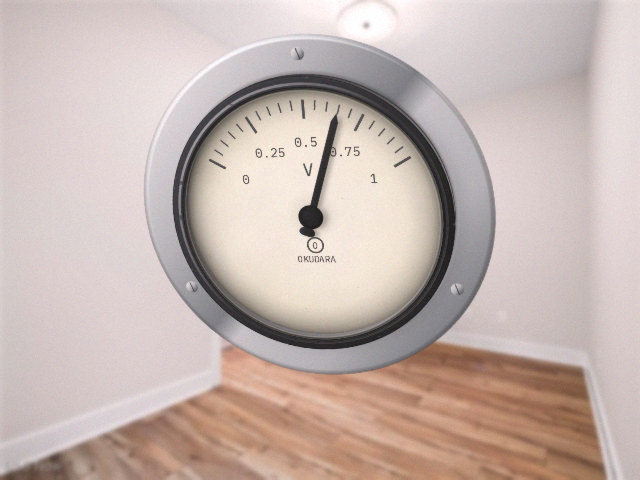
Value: 0.65 V
